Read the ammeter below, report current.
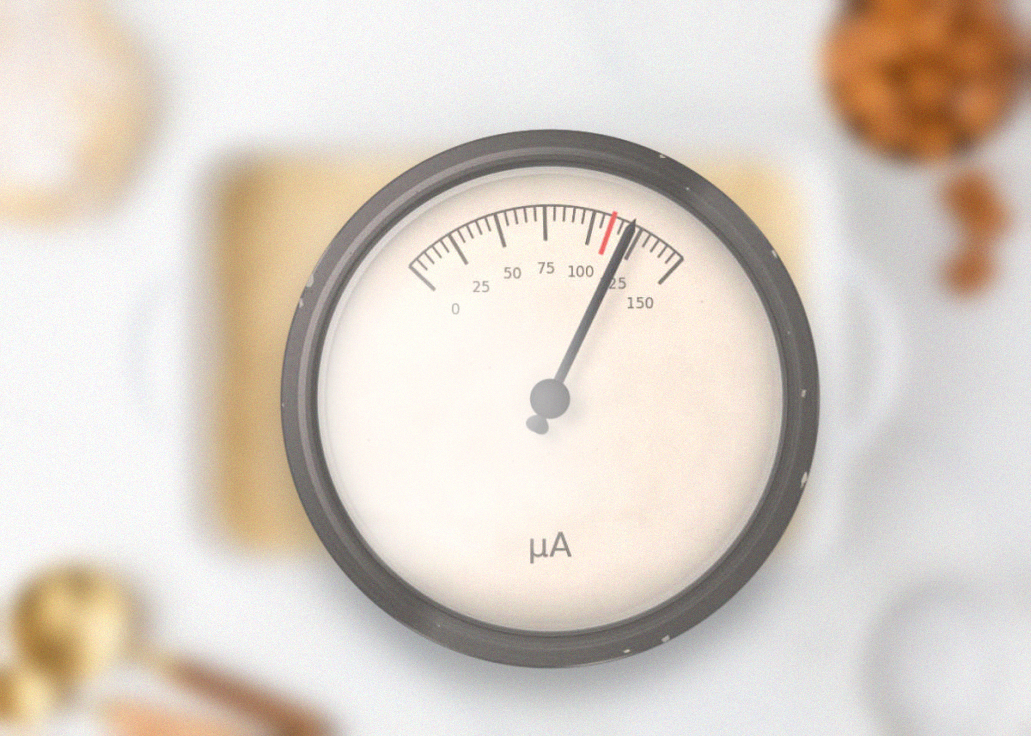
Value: 120 µA
